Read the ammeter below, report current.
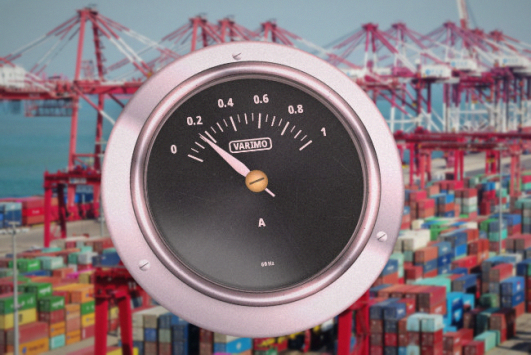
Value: 0.15 A
